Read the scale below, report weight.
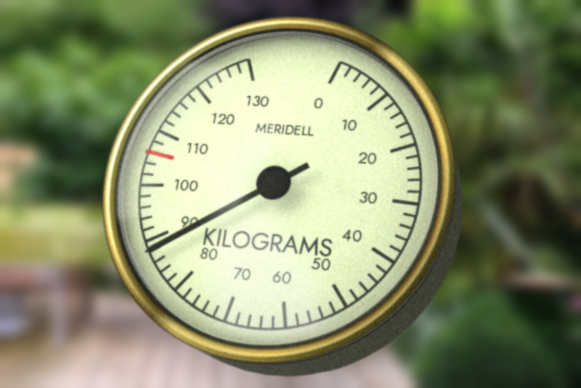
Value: 88 kg
